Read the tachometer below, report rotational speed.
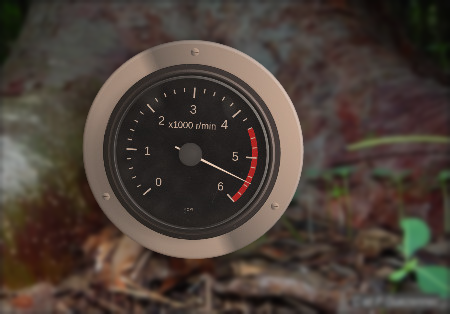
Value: 5500 rpm
